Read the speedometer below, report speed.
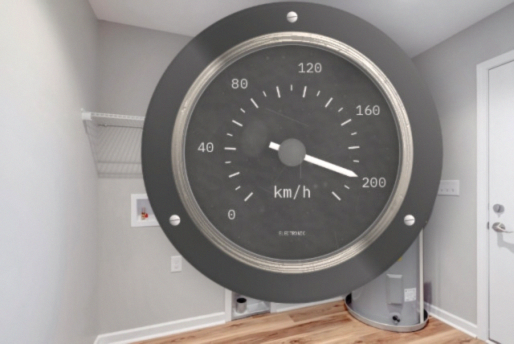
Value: 200 km/h
